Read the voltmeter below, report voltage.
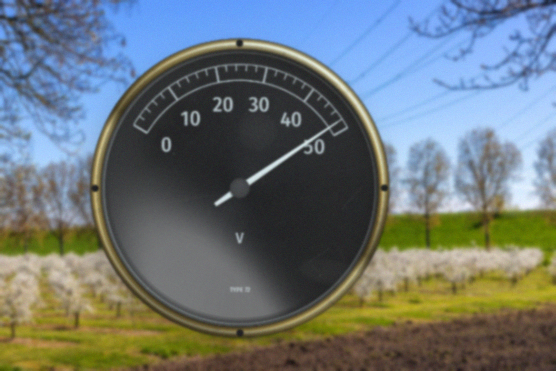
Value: 48 V
